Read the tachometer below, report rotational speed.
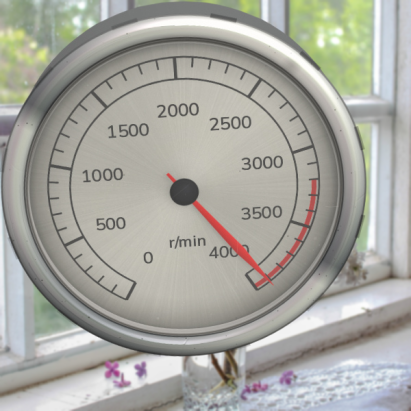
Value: 3900 rpm
